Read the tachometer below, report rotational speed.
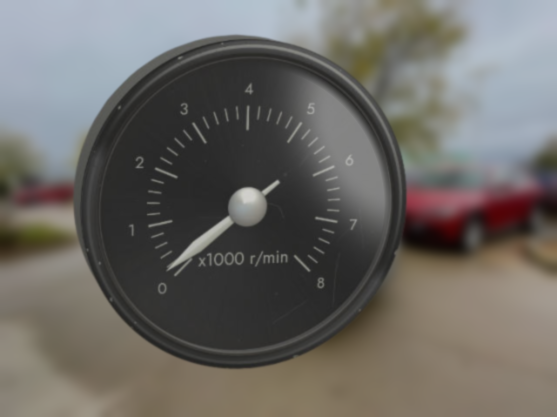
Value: 200 rpm
